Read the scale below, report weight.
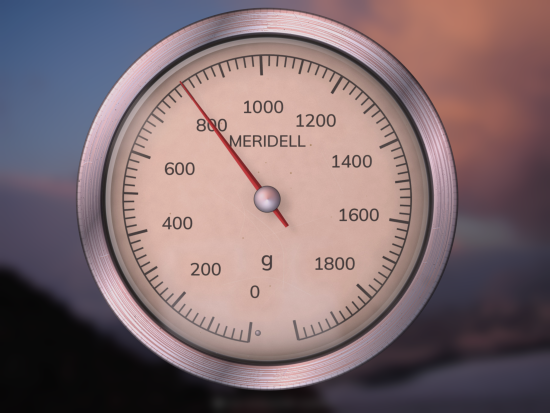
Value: 800 g
